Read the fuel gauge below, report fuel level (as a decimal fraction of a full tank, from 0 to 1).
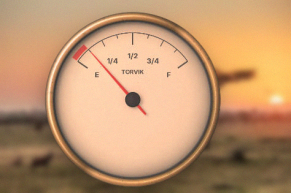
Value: 0.125
